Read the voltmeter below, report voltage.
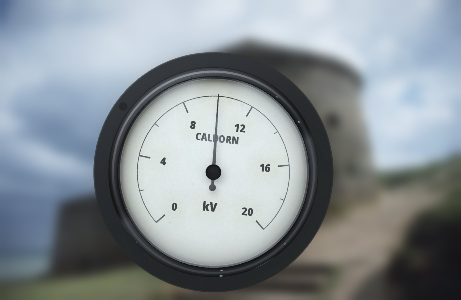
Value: 10 kV
